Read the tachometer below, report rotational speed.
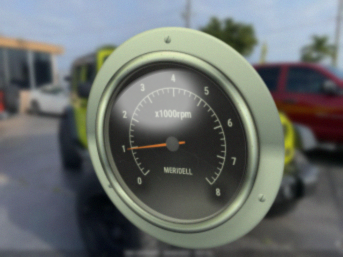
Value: 1000 rpm
